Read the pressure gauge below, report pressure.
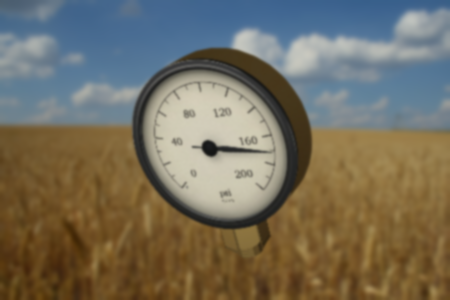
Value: 170 psi
